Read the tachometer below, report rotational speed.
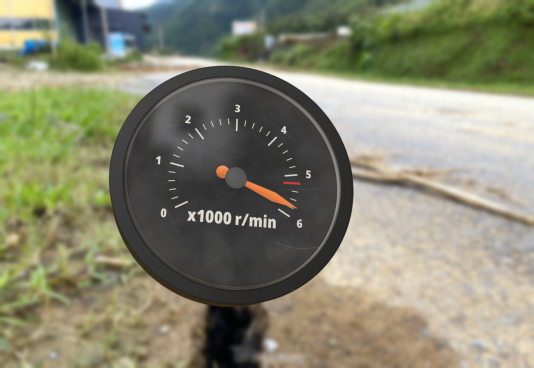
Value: 5800 rpm
